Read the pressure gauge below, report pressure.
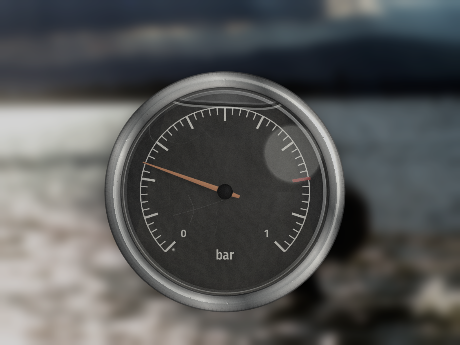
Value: 0.24 bar
